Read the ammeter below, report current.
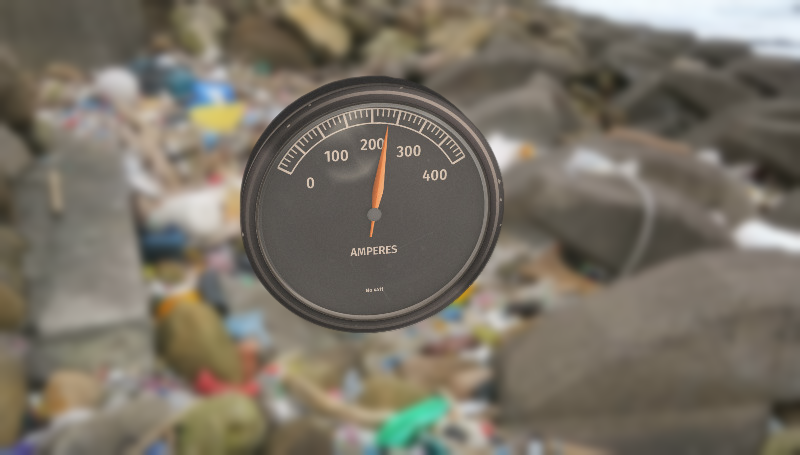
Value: 230 A
